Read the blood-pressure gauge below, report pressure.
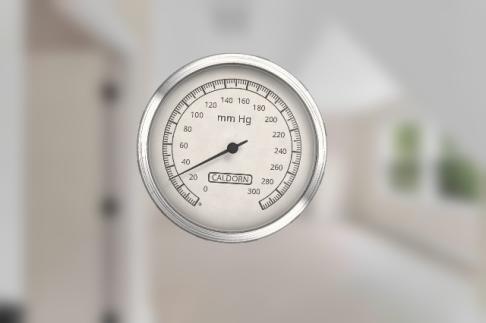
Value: 30 mmHg
